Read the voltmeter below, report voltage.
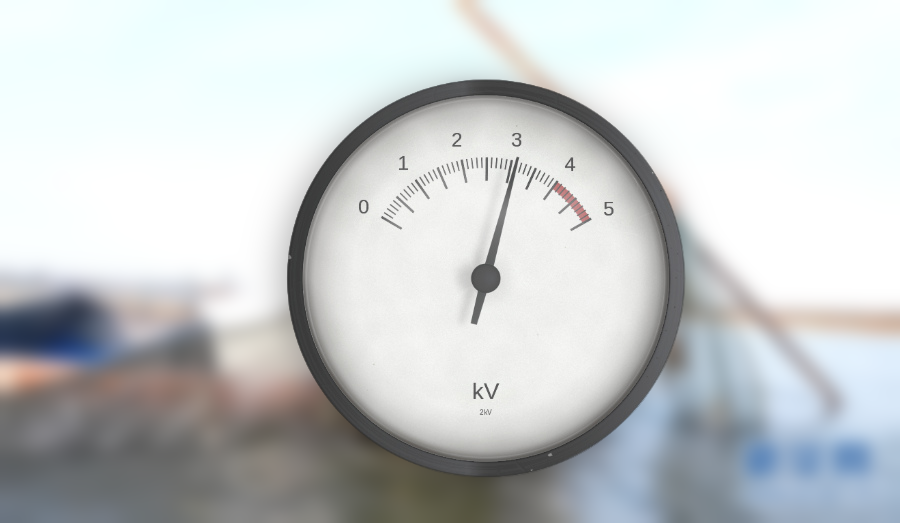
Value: 3.1 kV
